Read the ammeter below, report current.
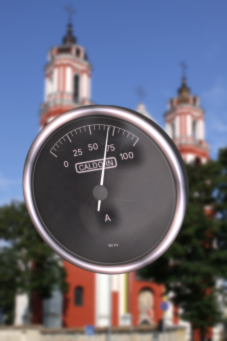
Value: 70 A
